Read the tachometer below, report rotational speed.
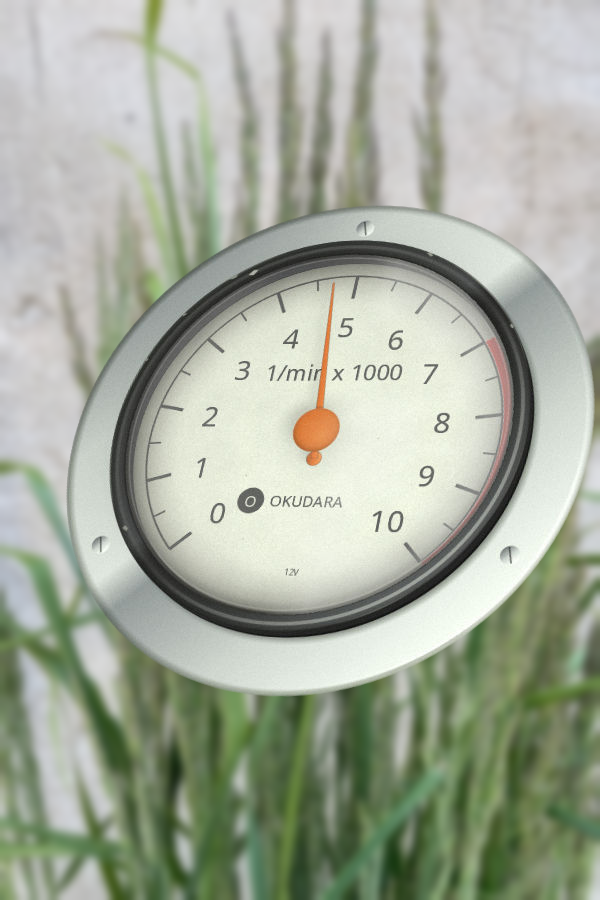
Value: 4750 rpm
